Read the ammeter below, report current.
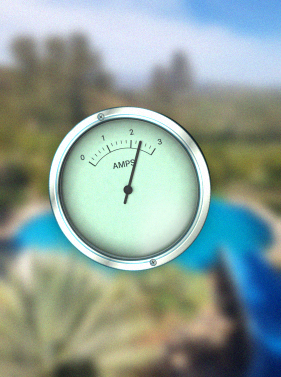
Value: 2.4 A
